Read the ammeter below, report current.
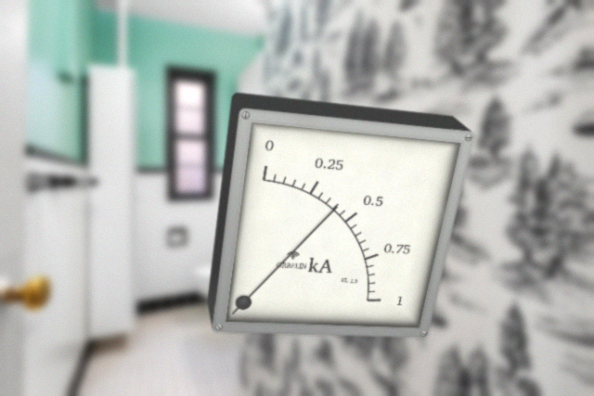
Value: 0.4 kA
